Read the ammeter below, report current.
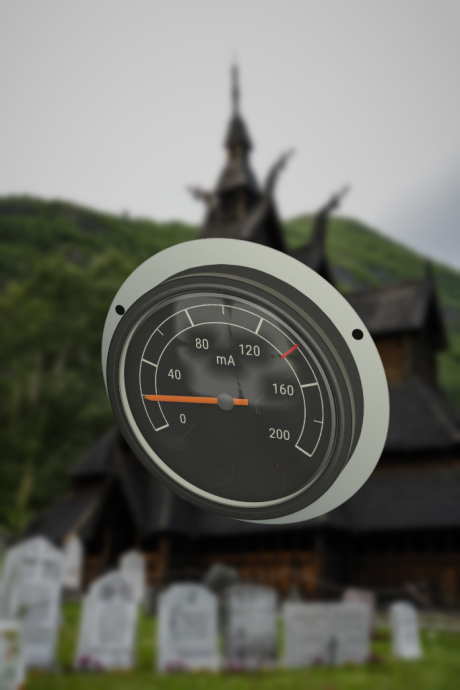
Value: 20 mA
